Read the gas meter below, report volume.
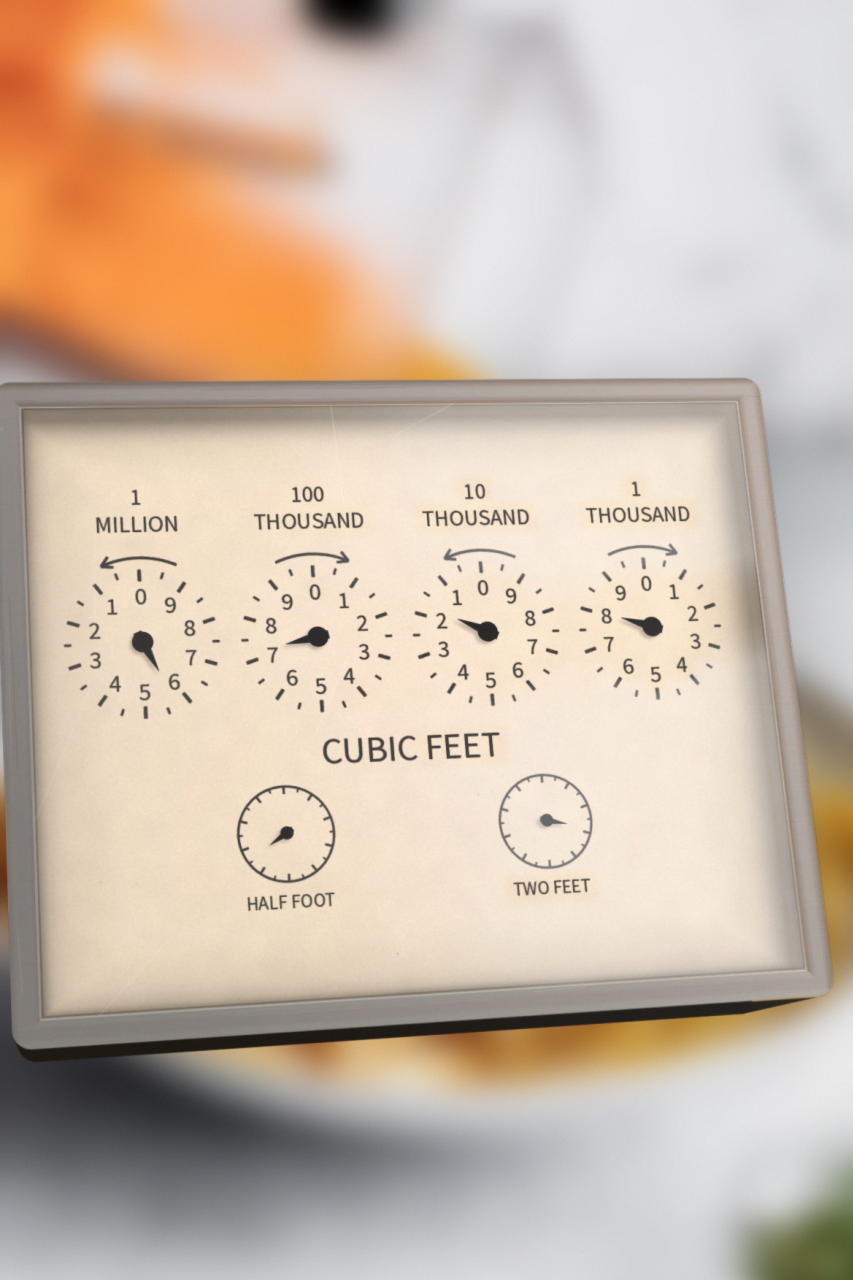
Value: 571800 ft³
